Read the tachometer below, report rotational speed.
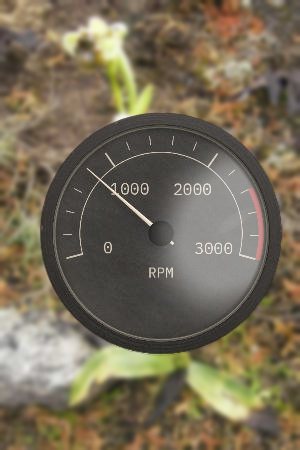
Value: 800 rpm
